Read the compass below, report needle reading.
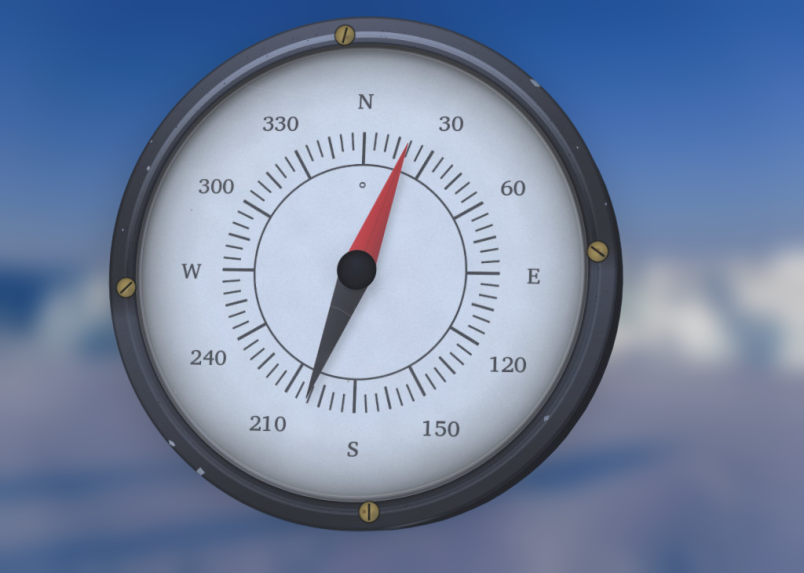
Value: 20 °
